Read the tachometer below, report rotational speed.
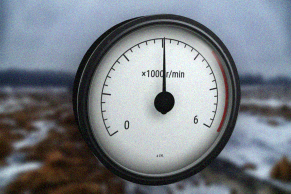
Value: 3000 rpm
